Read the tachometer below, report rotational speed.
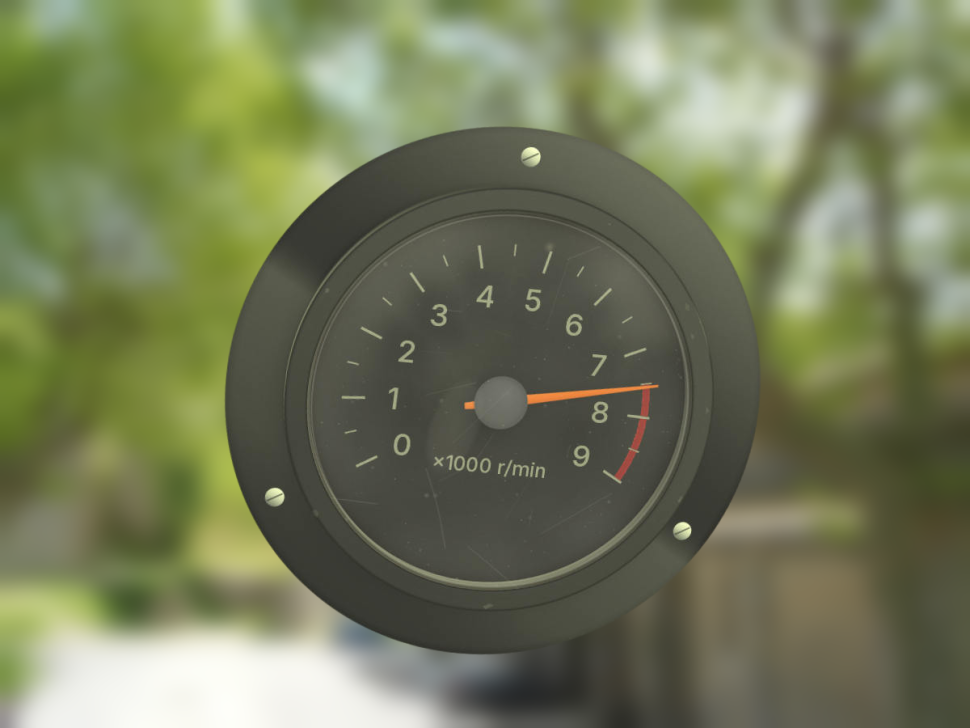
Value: 7500 rpm
